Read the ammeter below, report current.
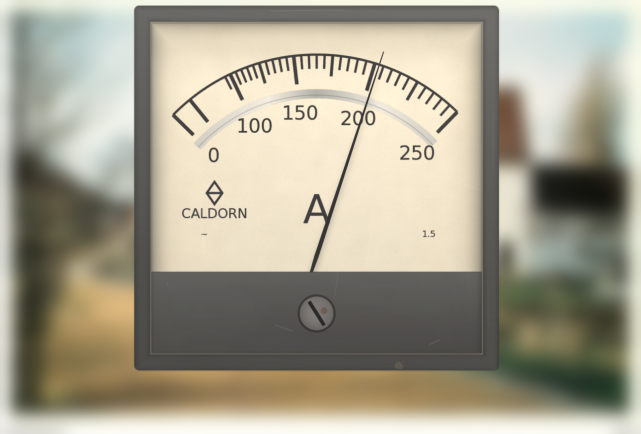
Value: 202.5 A
